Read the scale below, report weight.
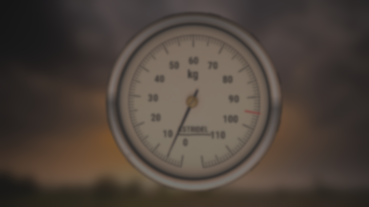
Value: 5 kg
